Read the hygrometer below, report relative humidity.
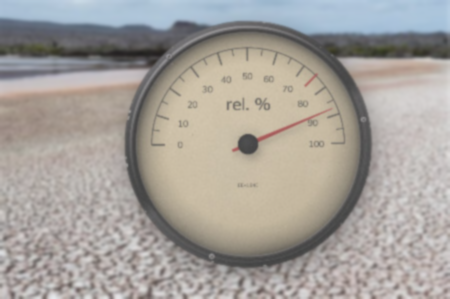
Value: 87.5 %
